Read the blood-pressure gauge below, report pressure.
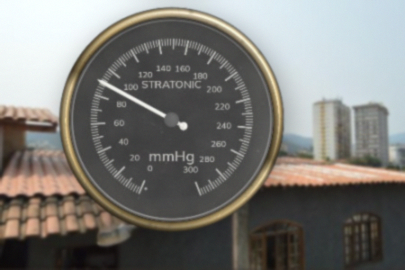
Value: 90 mmHg
